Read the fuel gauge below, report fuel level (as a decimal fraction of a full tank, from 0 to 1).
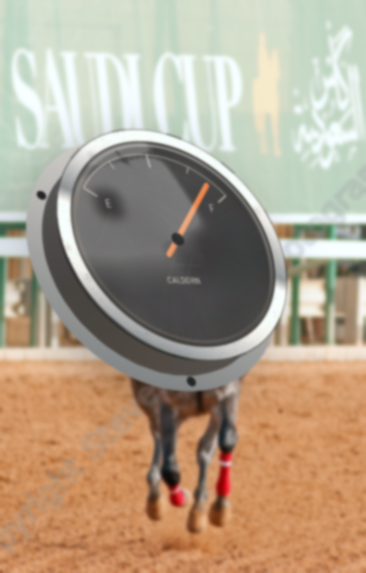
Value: 0.875
